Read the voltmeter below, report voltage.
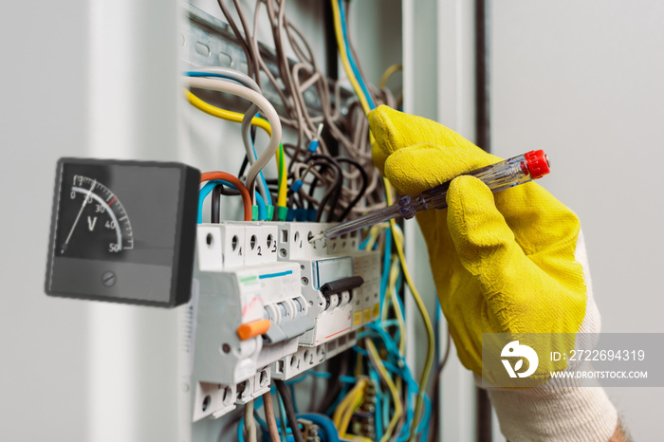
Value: 20 V
